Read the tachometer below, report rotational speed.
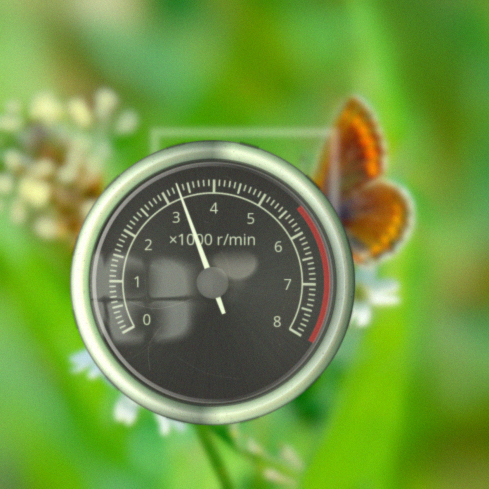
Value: 3300 rpm
